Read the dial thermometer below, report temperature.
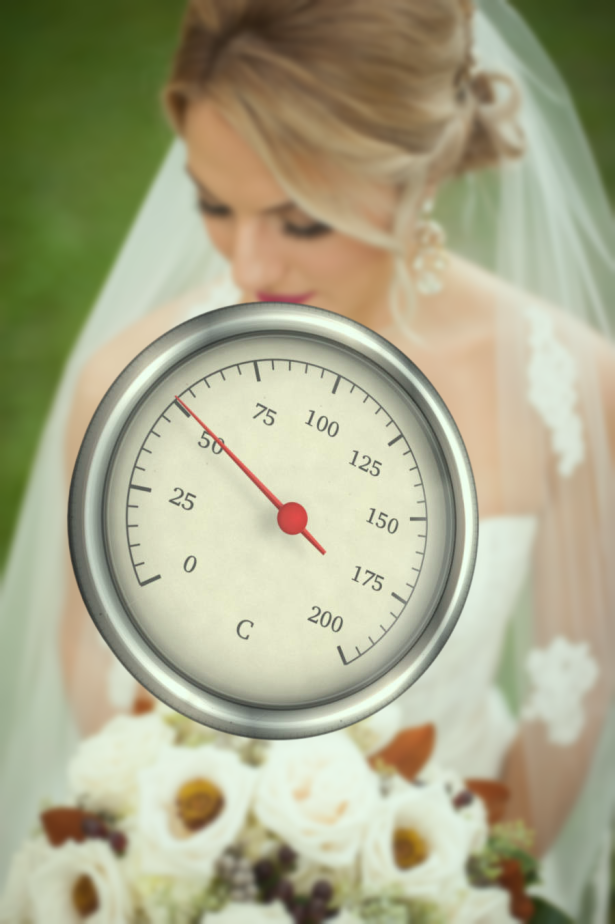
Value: 50 °C
